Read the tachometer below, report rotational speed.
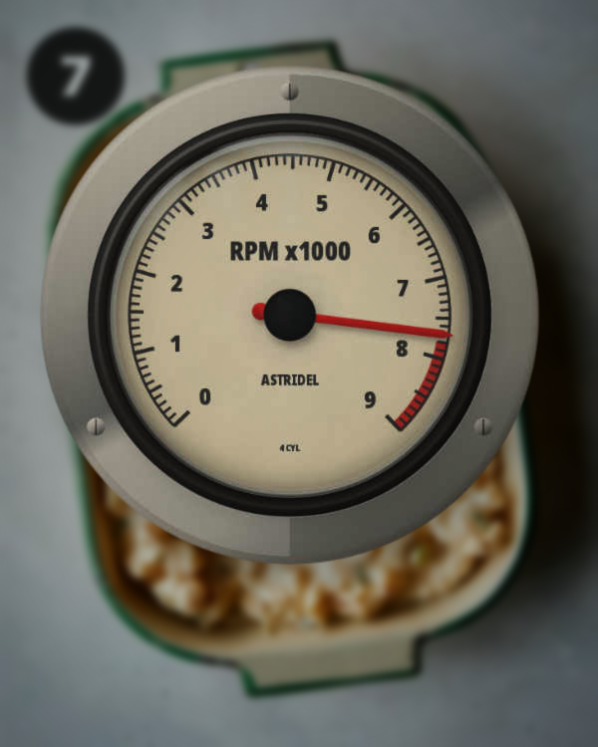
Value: 7700 rpm
